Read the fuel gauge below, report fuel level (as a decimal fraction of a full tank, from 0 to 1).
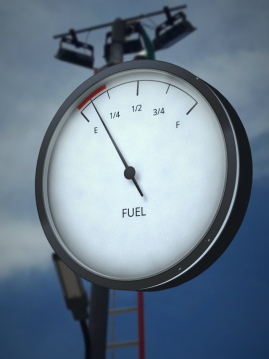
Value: 0.125
